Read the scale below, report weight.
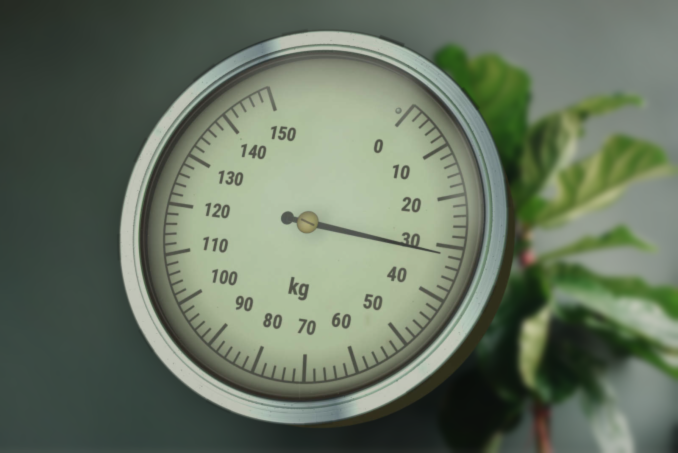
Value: 32 kg
